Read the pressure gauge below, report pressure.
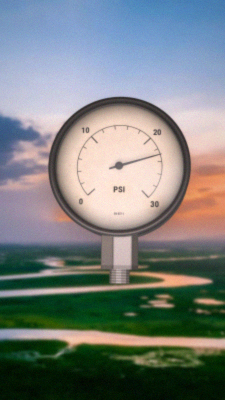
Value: 23 psi
